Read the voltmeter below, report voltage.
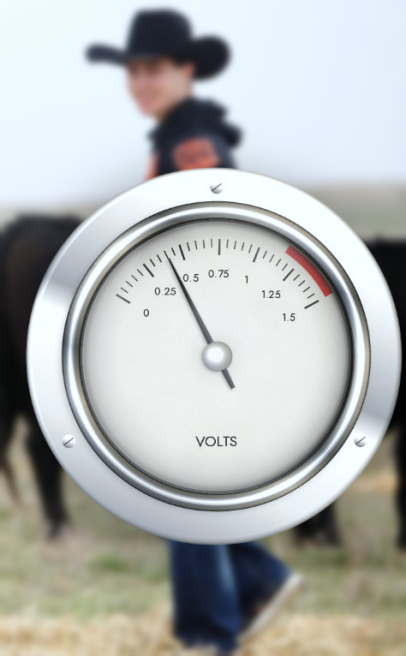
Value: 0.4 V
